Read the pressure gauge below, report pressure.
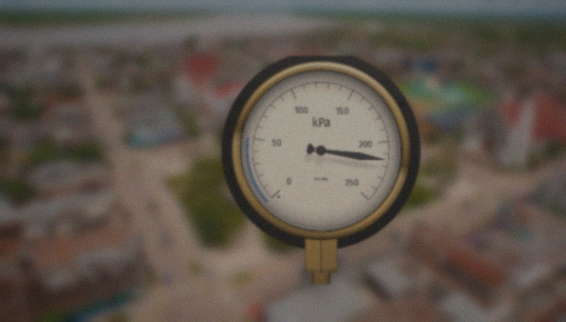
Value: 215 kPa
